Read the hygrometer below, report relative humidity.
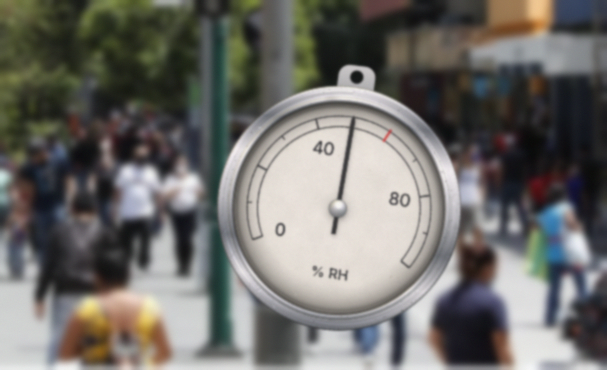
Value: 50 %
